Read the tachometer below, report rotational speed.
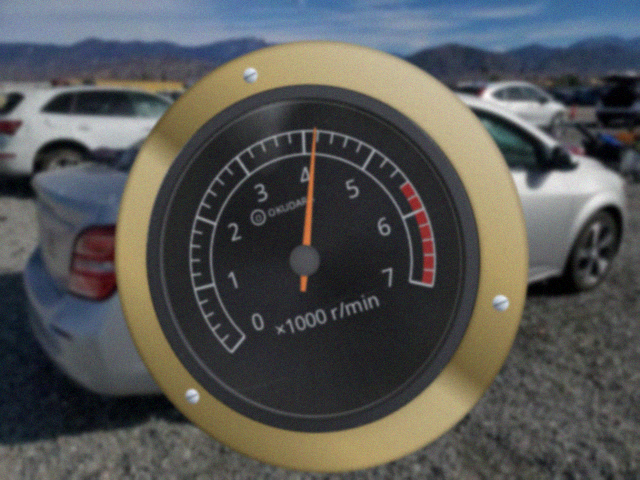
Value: 4200 rpm
